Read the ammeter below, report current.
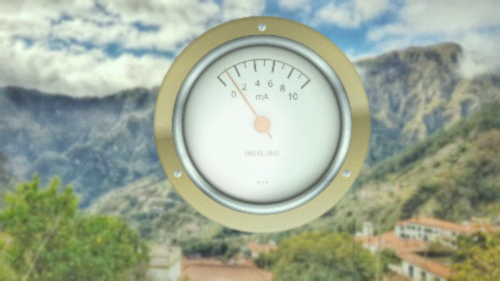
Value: 1 mA
